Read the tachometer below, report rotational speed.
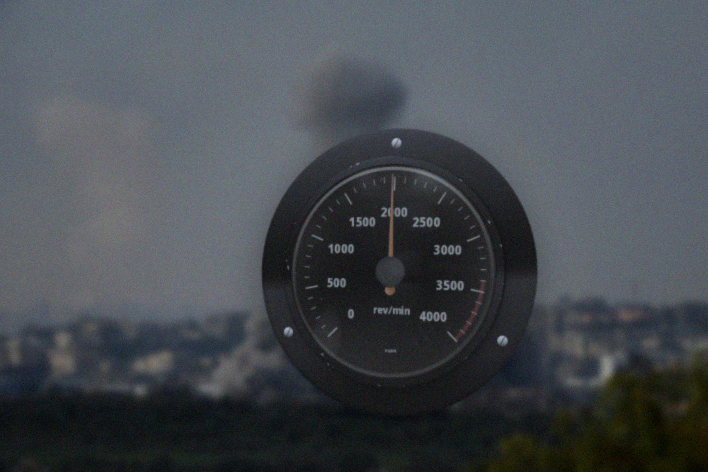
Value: 2000 rpm
